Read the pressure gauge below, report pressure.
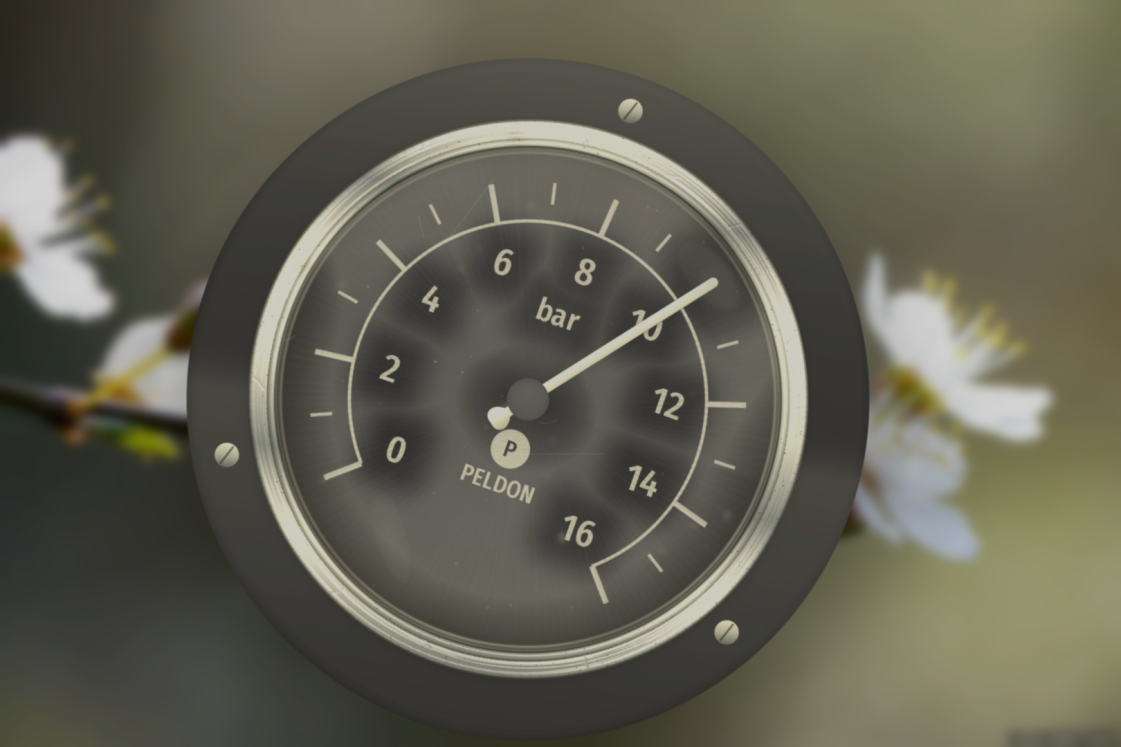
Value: 10 bar
